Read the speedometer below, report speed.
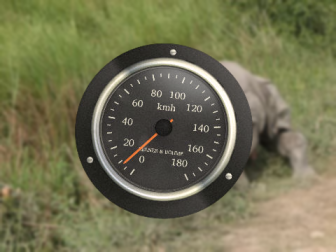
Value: 7.5 km/h
